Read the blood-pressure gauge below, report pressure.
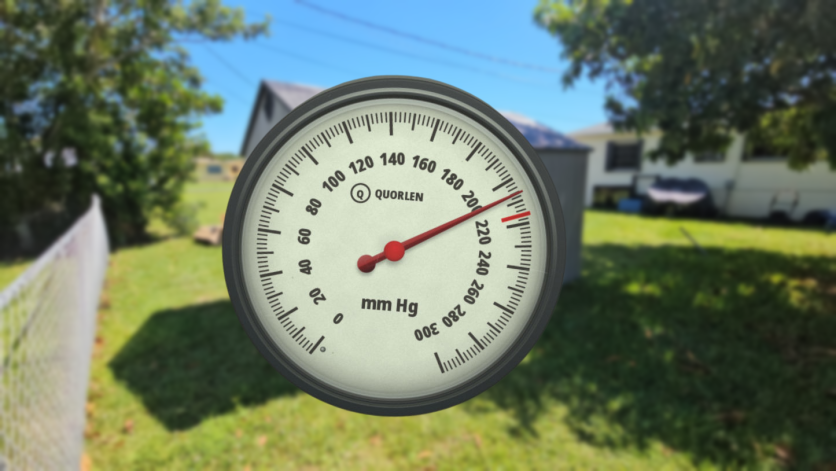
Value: 206 mmHg
